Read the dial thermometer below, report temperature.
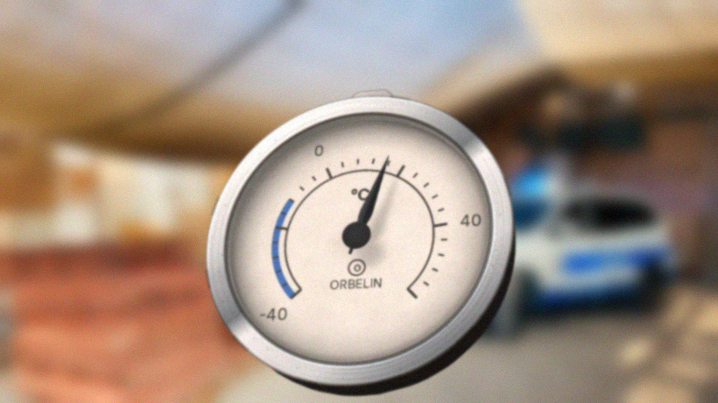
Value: 16 °C
